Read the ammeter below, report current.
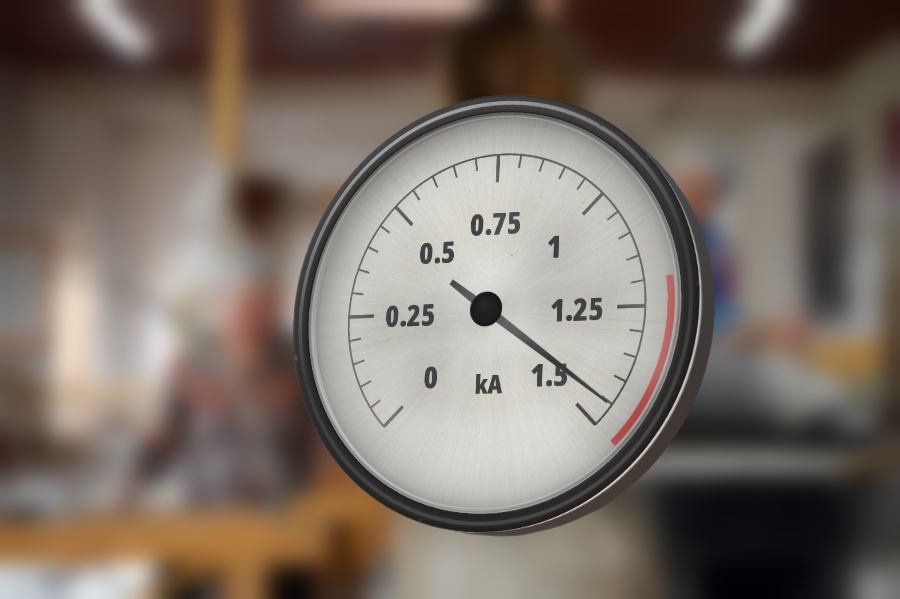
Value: 1.45 kA
